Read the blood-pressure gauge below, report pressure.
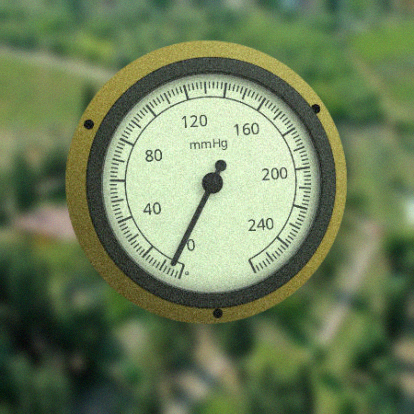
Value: 6 mmHg
